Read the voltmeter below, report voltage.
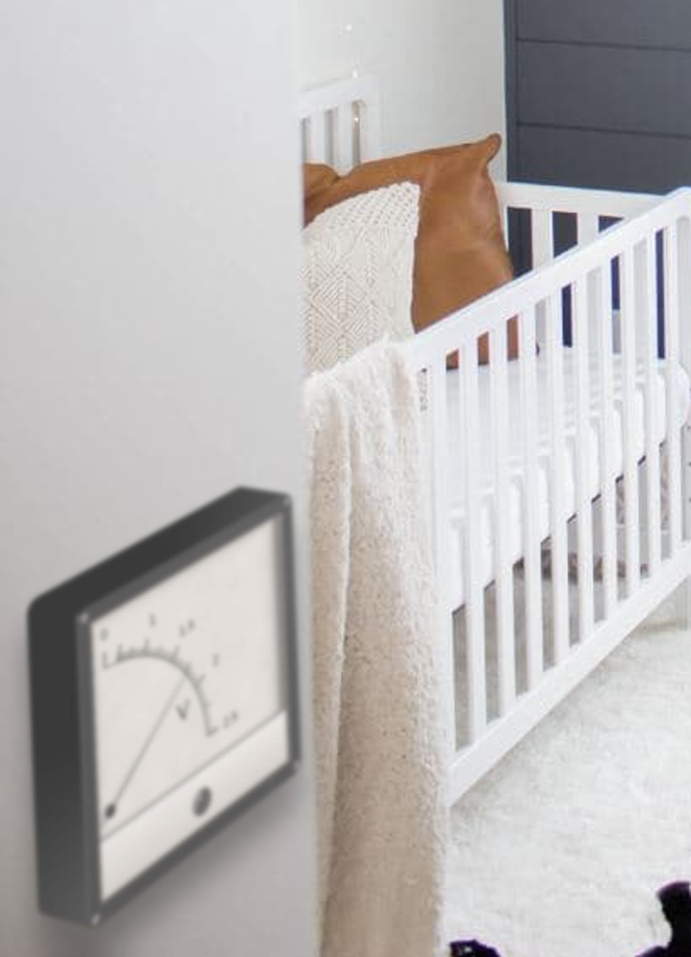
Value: 1.75 V
